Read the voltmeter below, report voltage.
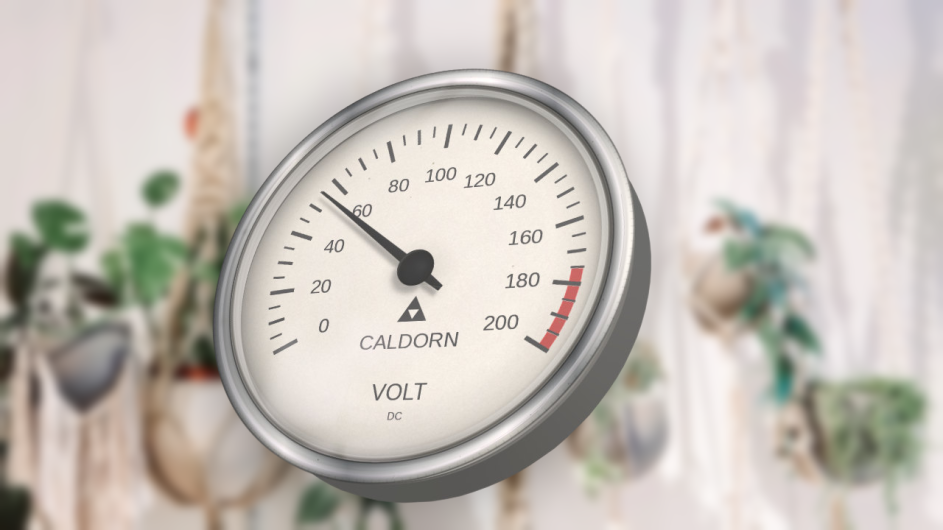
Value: 55 V
